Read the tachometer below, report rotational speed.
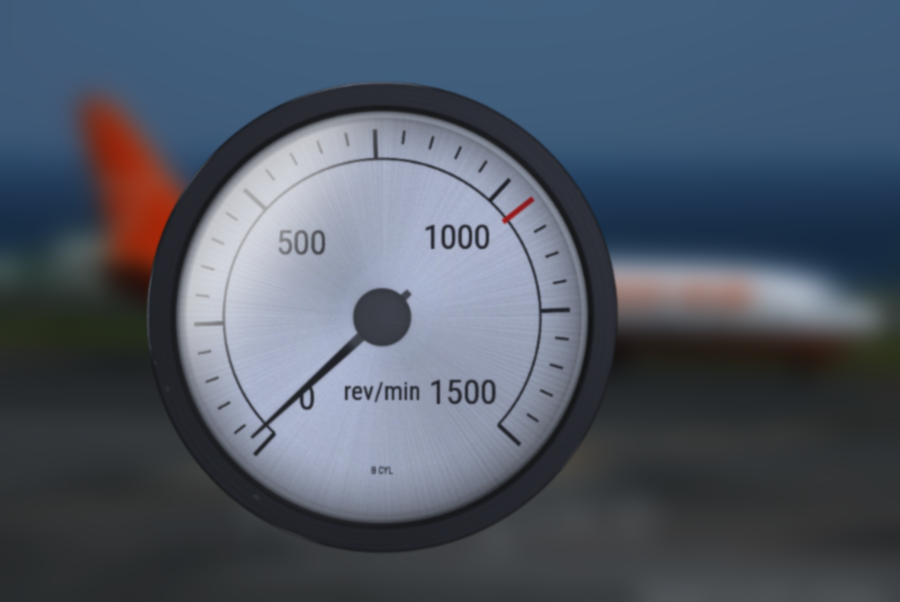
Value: 25 rpm
